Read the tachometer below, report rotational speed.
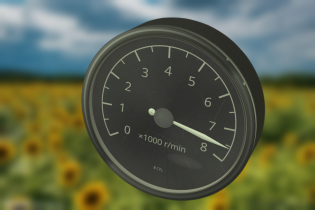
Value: 7500 rpm
